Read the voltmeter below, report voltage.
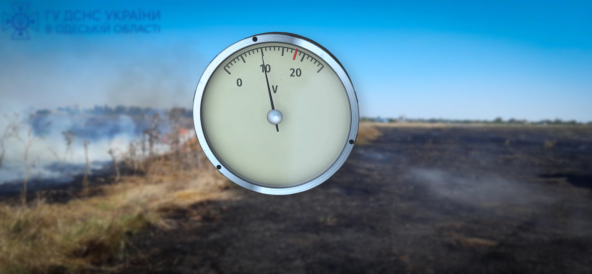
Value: 10 V
